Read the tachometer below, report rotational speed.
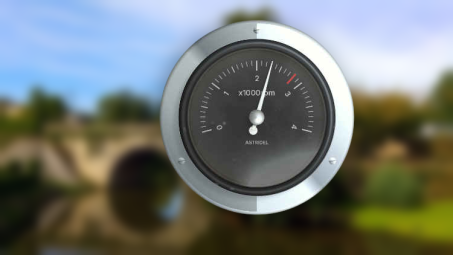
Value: 2300 rpm
